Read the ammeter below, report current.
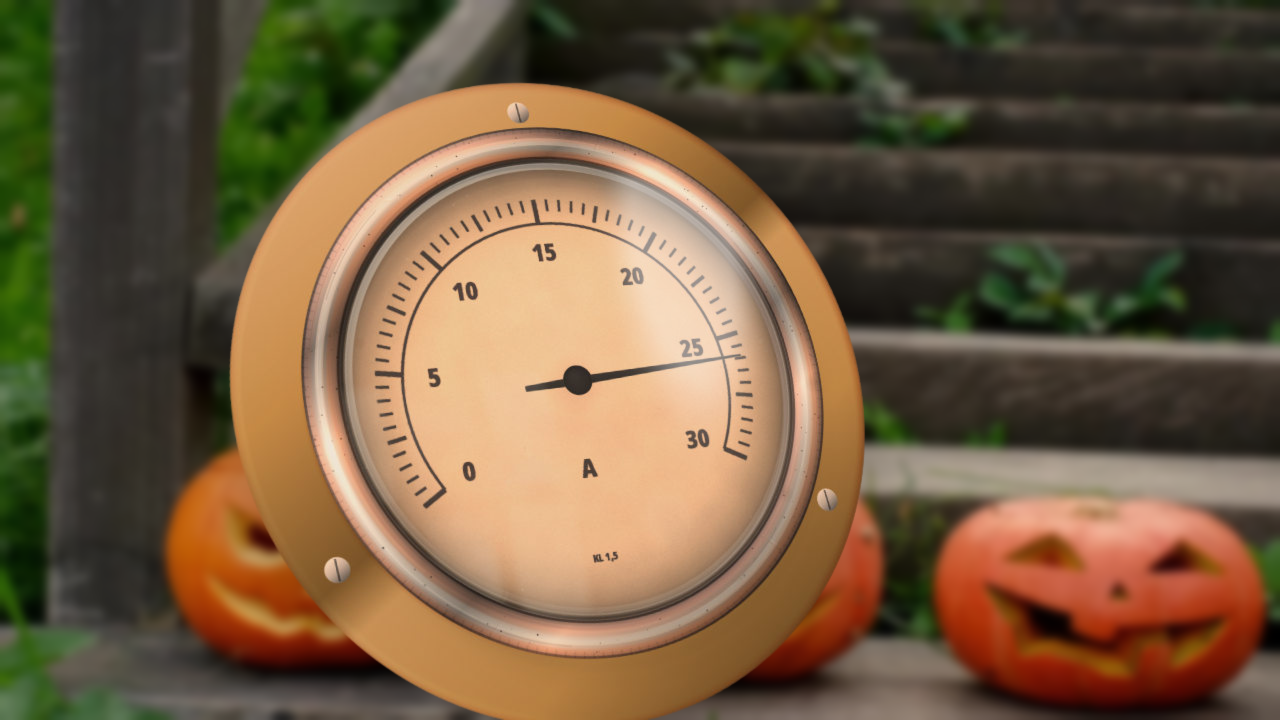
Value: 26 A
